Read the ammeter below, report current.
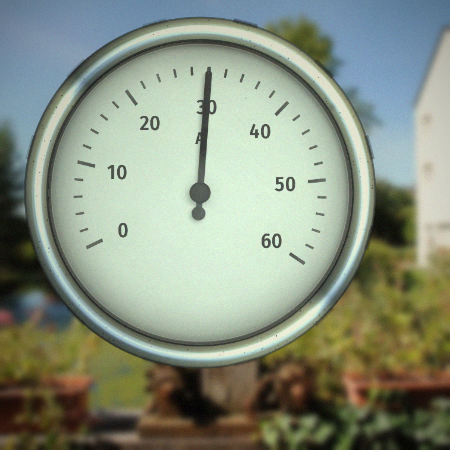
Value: 30 A
